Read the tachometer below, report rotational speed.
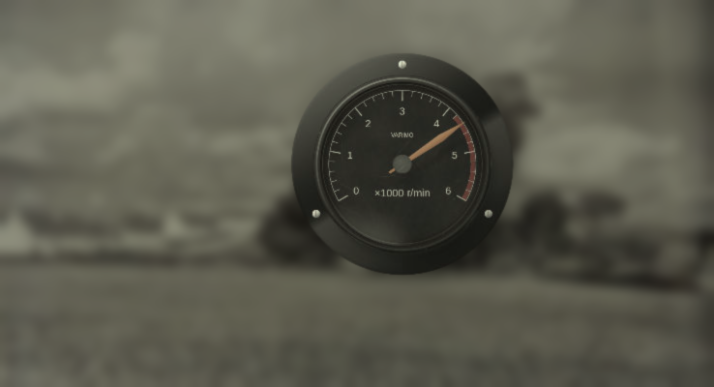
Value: 4400 rpm
